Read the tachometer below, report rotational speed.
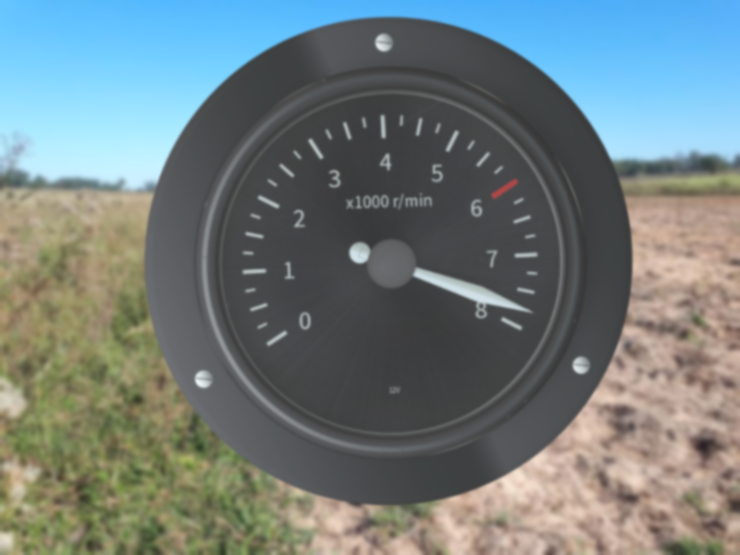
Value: 7750 rpm
